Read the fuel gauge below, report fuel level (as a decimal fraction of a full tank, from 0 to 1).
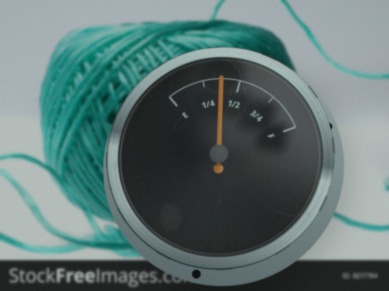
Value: 0.375
